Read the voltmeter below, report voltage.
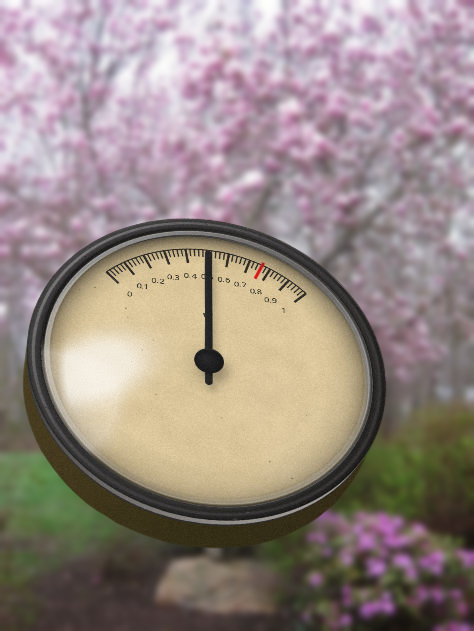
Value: 0.5 V
